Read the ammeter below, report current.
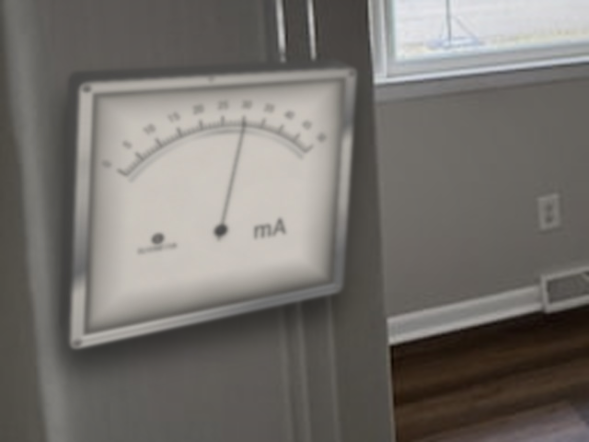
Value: 30 mA
